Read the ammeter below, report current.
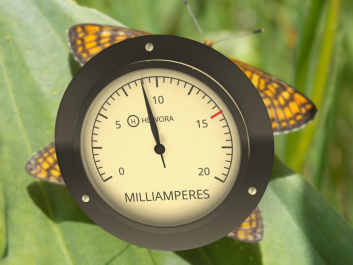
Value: 9 mA
